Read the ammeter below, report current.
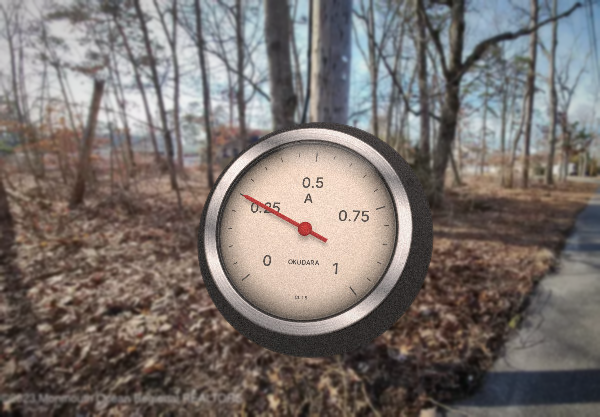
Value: 0.25 A
